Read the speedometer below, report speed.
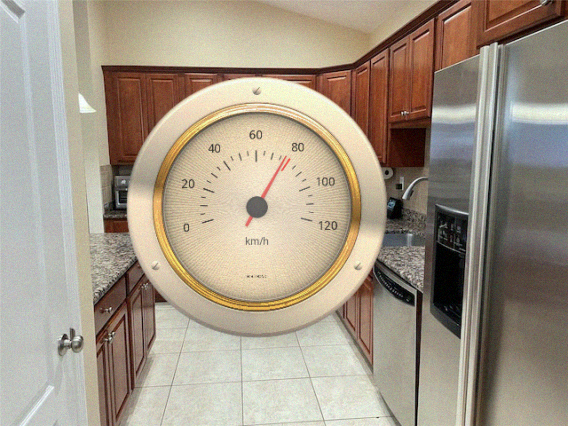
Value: 77.5 km/h
